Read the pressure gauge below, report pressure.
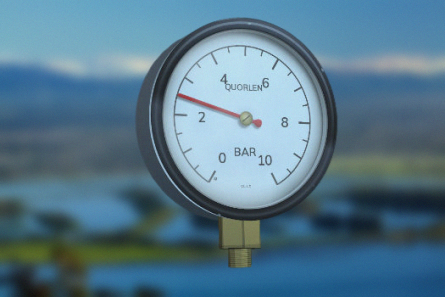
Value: 2.5 bar
